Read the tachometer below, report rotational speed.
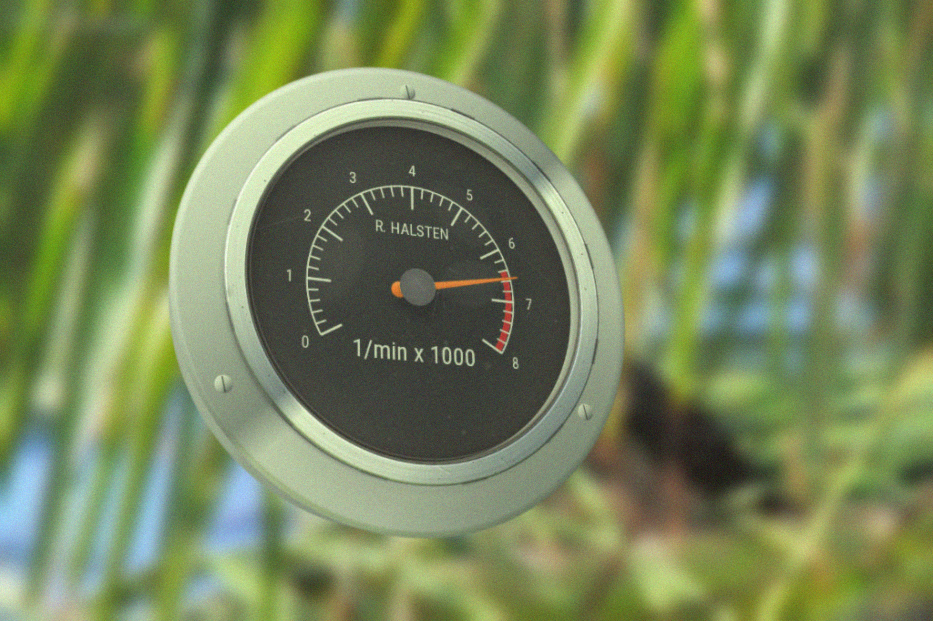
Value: 6600 rpm
